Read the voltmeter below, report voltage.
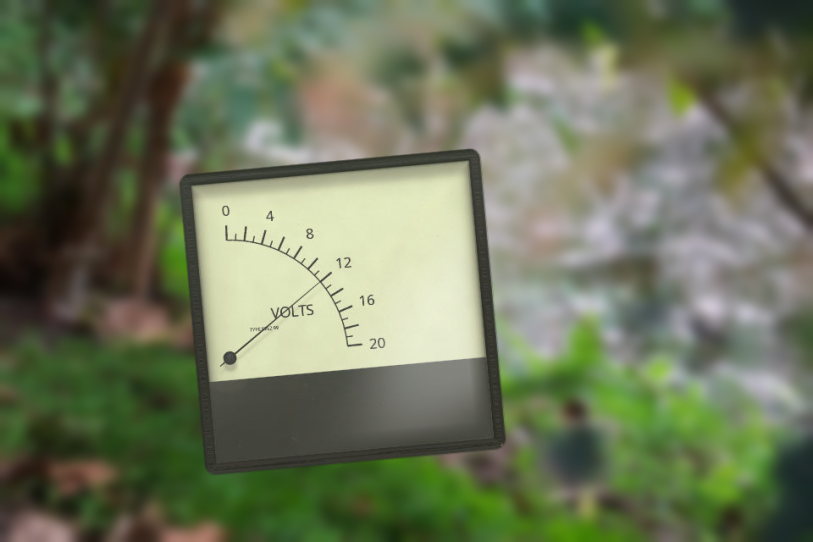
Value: 12 V
